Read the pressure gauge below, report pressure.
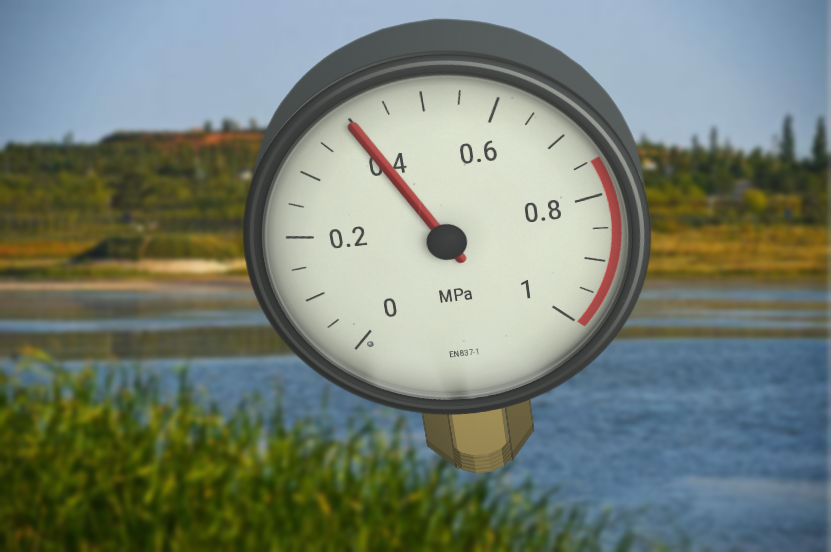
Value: 0.4 MPa
